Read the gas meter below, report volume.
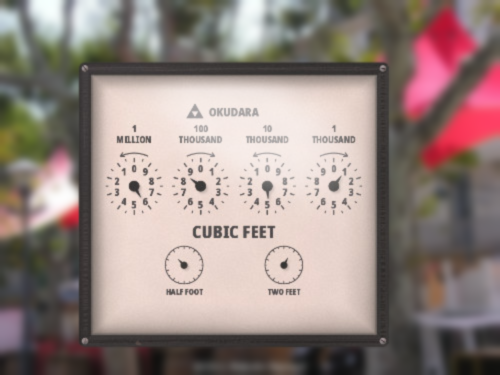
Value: 585100 ft³
